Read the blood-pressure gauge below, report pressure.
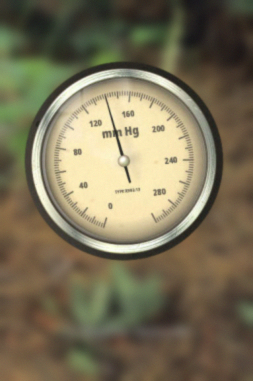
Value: 140 mmHg
